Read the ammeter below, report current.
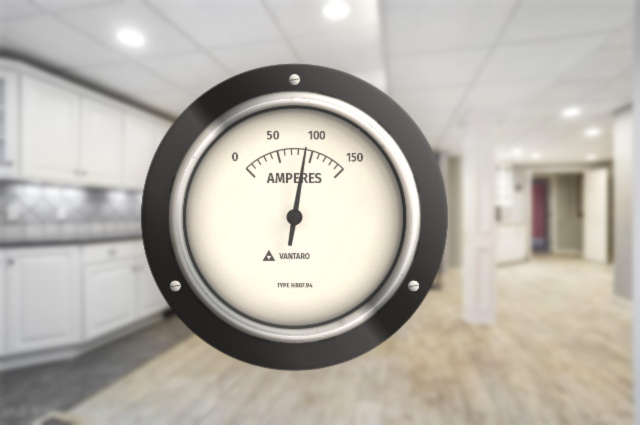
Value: 90 A
